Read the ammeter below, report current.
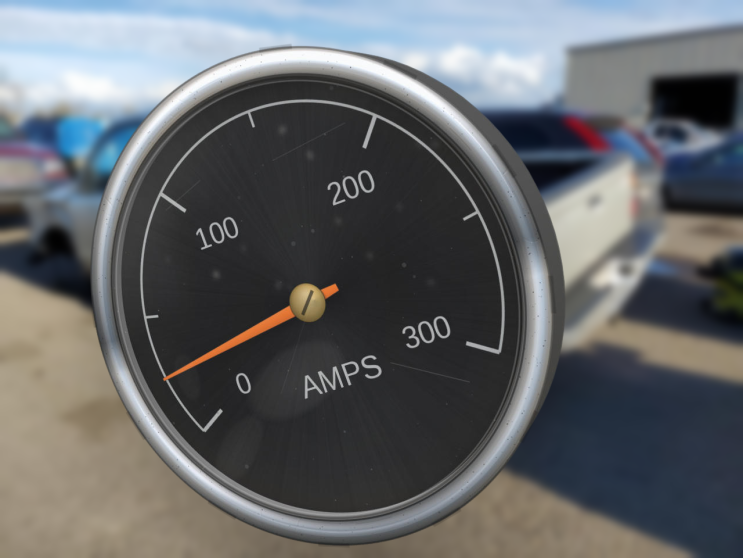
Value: 25 A
